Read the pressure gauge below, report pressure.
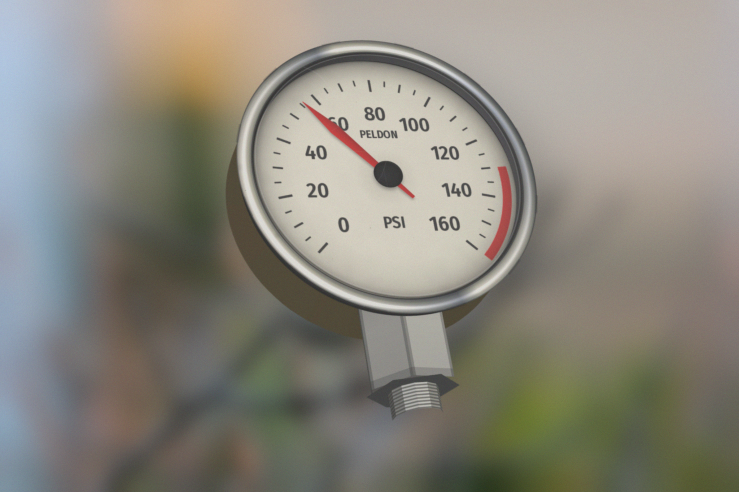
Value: 55 psi
